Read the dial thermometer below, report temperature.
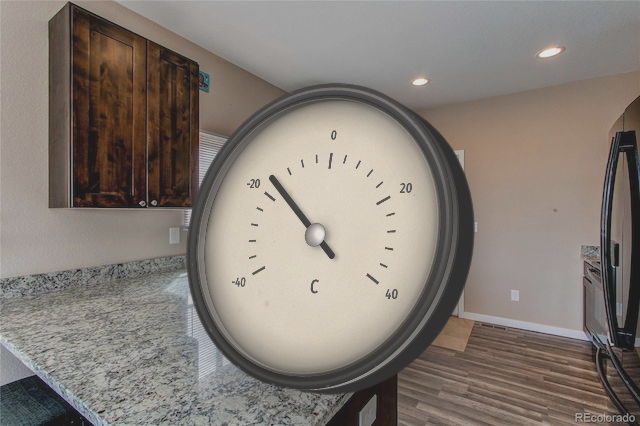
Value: -16 °C
